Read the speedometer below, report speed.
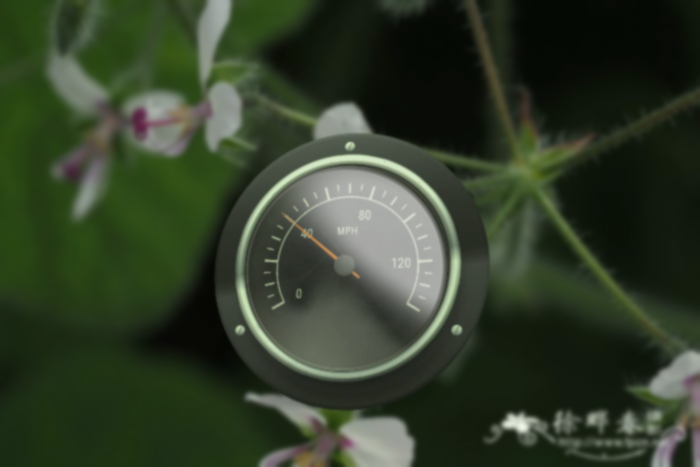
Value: 40 mph
